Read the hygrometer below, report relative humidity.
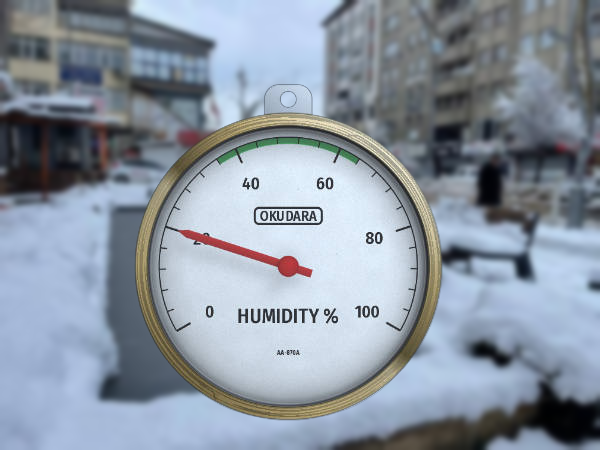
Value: 20 %
